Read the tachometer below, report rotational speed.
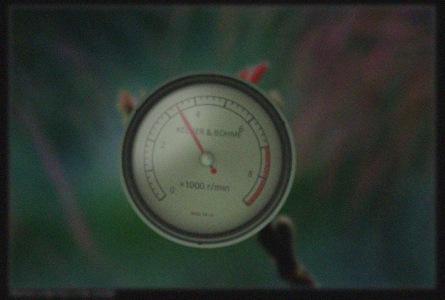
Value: 3400 rpm
